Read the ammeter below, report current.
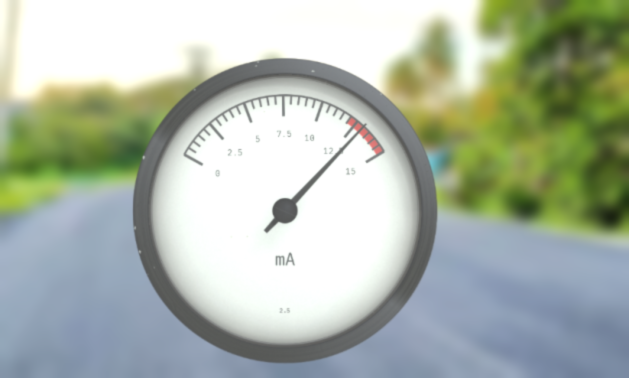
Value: 13 mA
